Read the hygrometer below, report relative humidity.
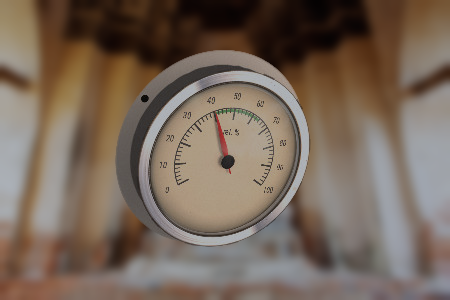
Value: 40 %
